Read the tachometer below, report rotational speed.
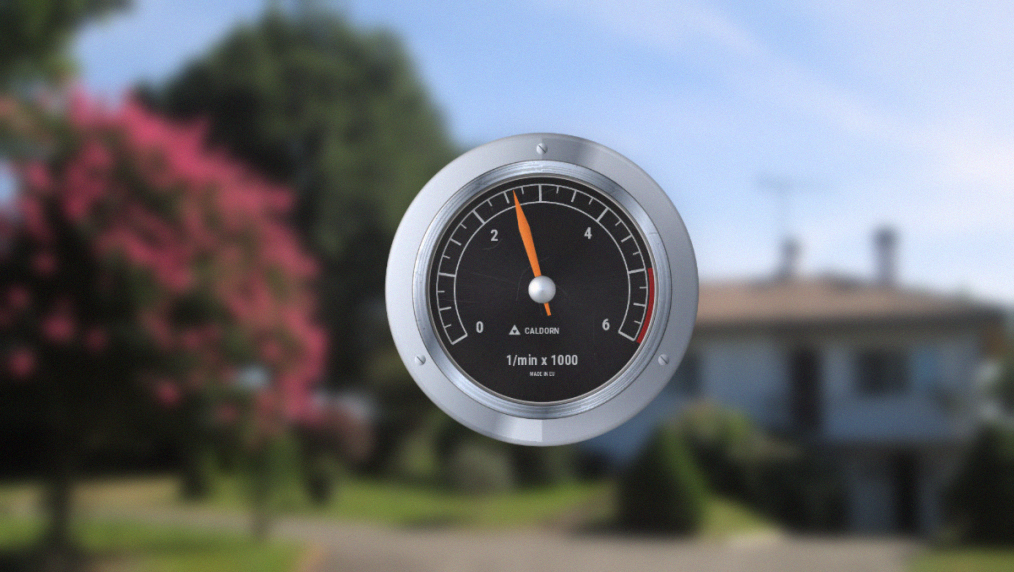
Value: 2625 rpm
